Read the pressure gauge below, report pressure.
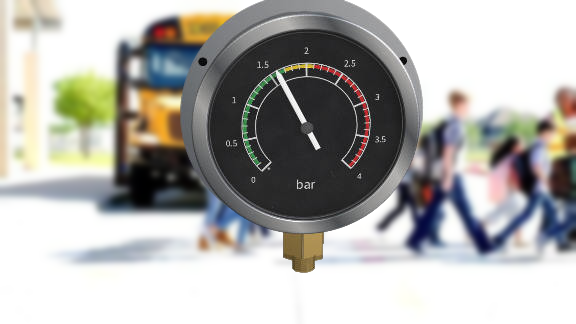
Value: 1.6 bar
